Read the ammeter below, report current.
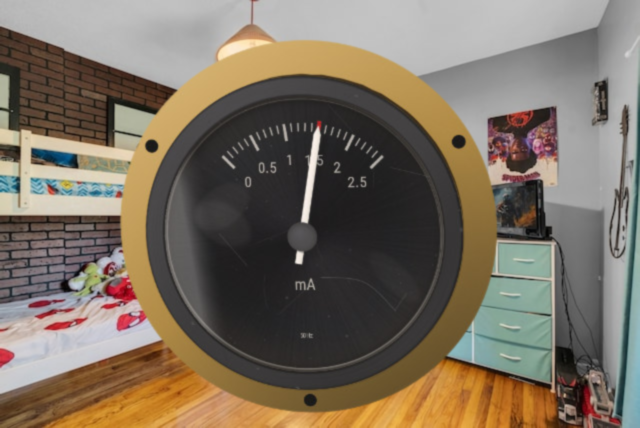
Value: 1.5 mA
